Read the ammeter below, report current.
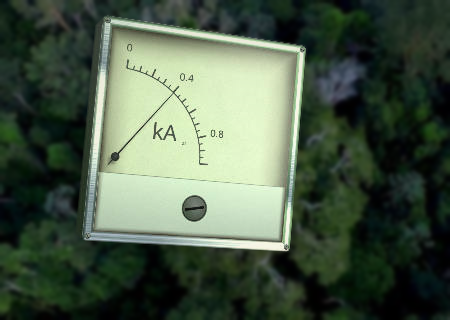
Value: 0.4 kA
